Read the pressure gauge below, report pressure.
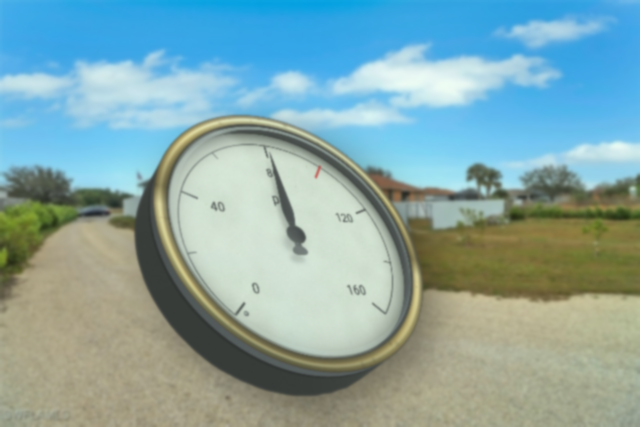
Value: 80 psi
